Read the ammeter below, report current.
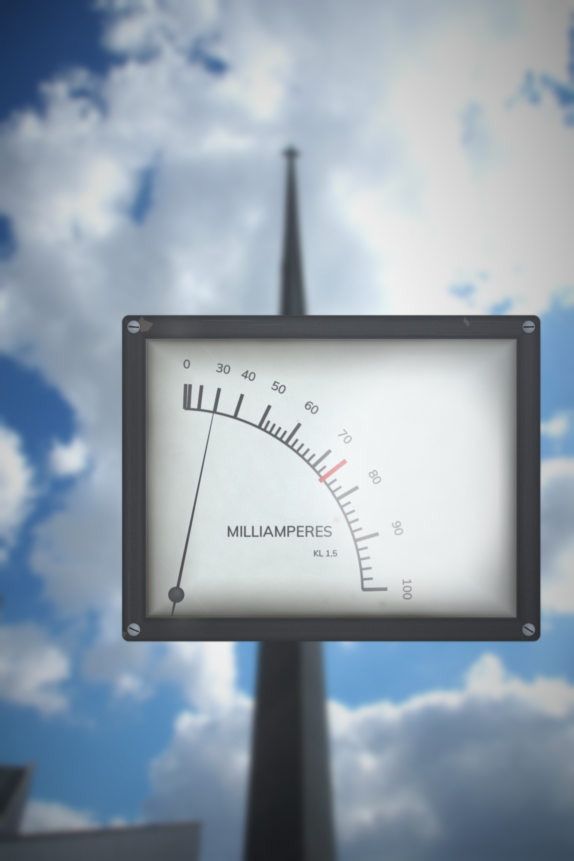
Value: 30 mA
